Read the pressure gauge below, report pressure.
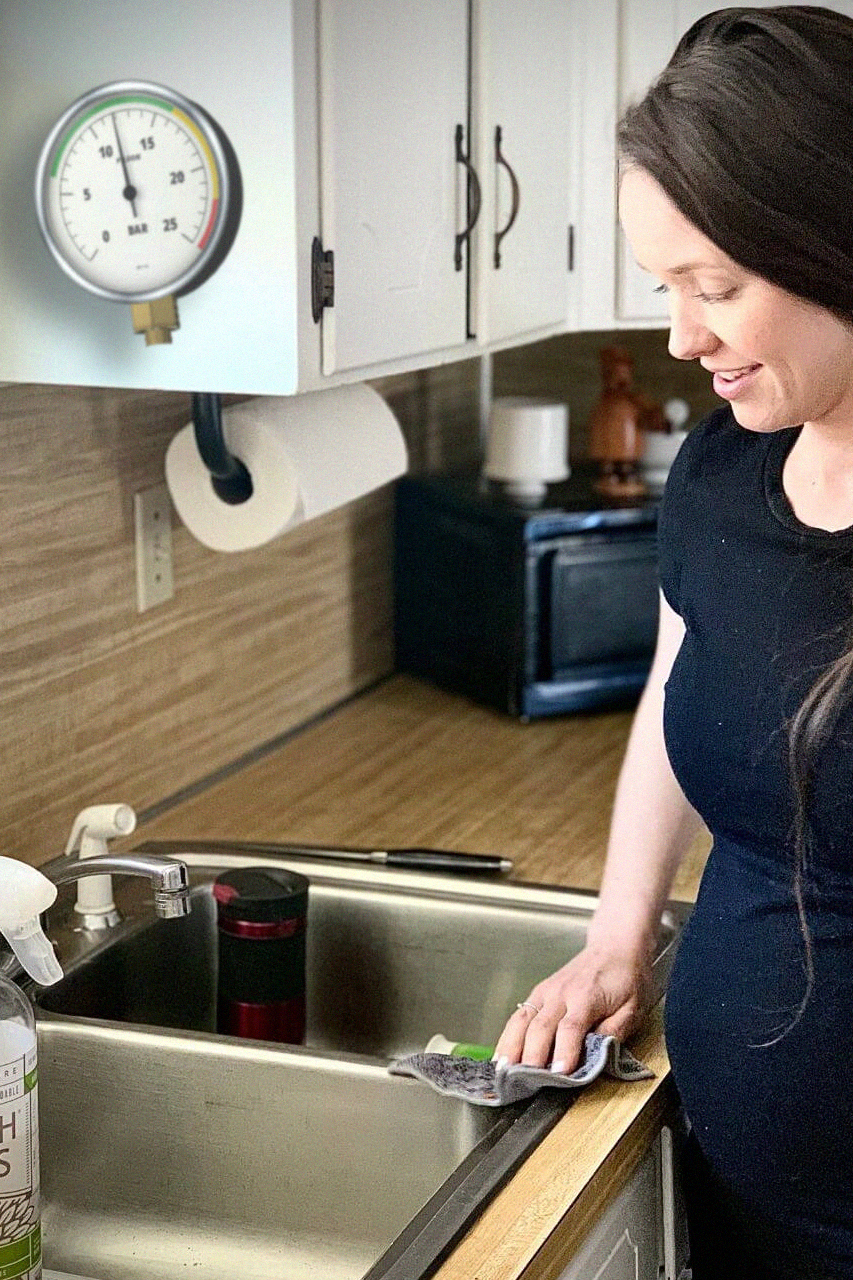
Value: 12 bar
